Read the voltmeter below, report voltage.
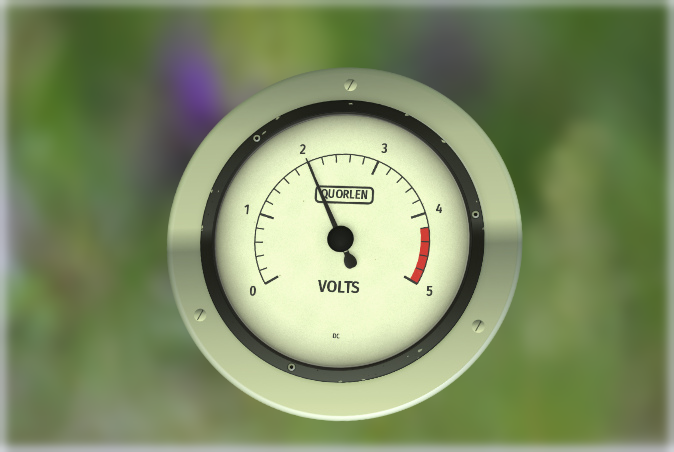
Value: 2 V
